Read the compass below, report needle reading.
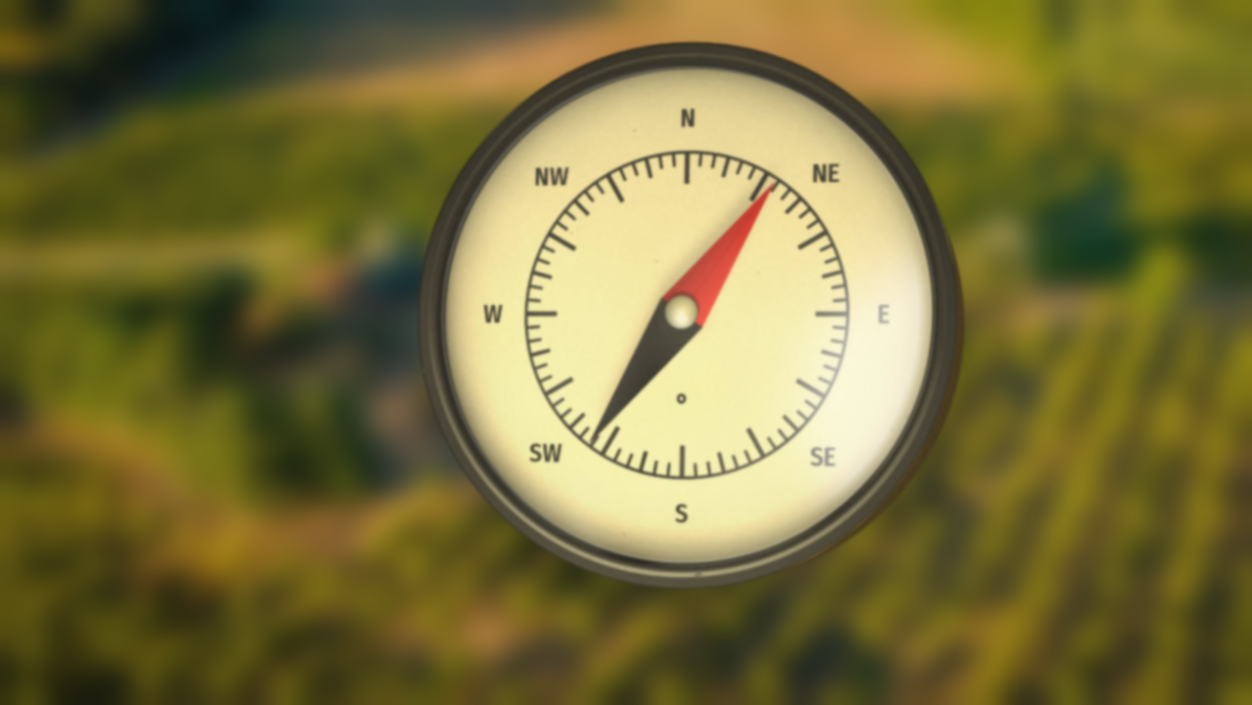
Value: 35 °
